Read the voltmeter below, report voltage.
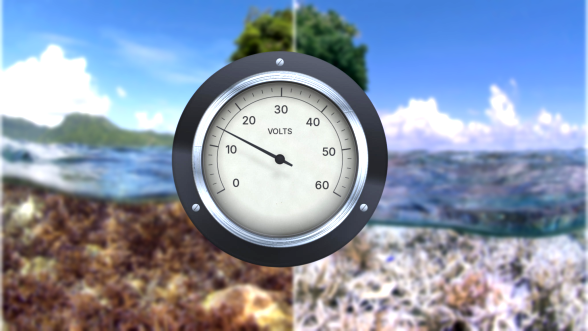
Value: 14 V
